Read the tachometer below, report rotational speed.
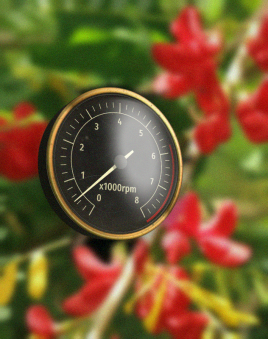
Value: 500 rpm
